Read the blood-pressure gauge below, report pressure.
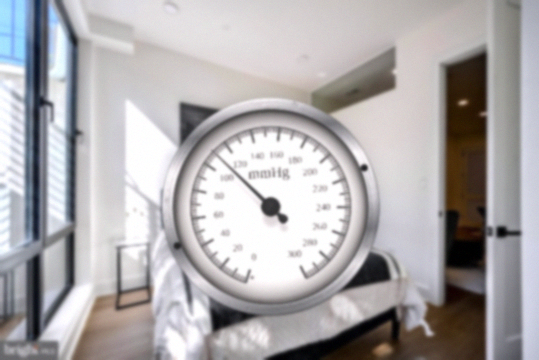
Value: 110 mmHg
